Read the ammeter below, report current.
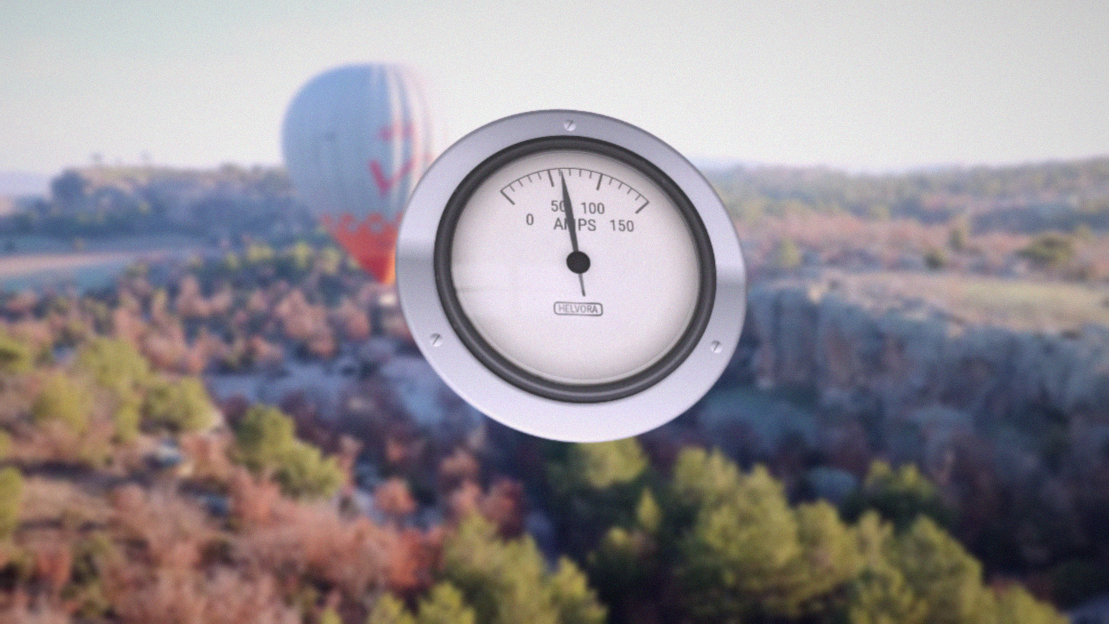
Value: 60 A
